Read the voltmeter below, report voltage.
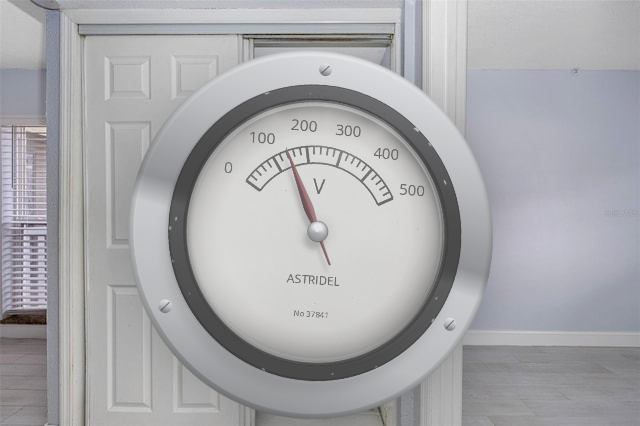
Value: 140 V
